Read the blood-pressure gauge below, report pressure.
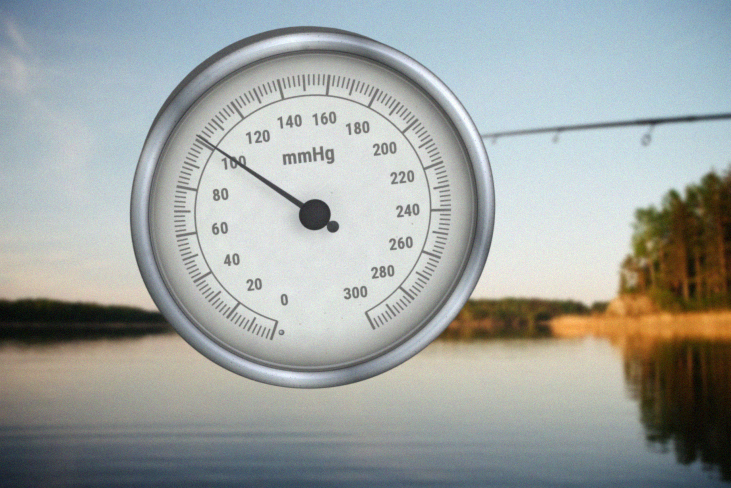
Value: 102 mmHg
